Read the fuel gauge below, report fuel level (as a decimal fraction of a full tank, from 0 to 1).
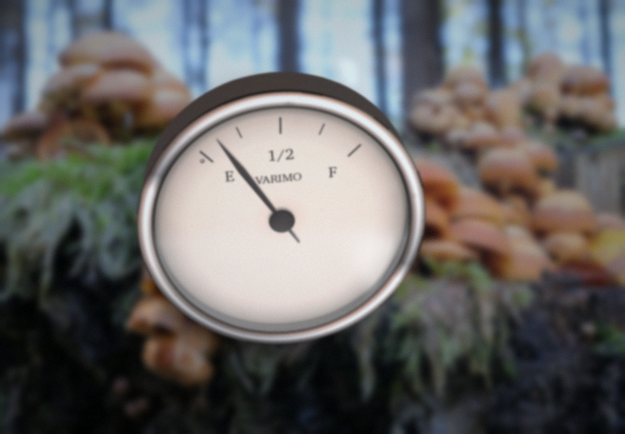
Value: 0.125
